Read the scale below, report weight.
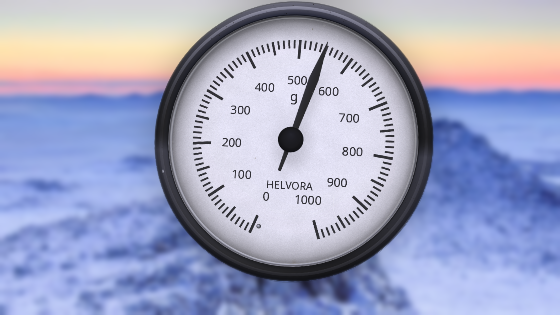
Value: 550 g
